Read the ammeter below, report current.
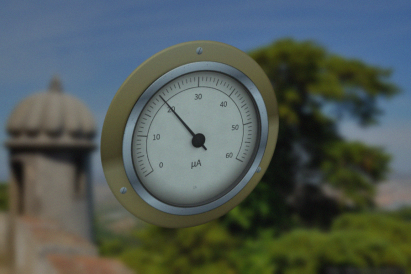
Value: 20 µA
